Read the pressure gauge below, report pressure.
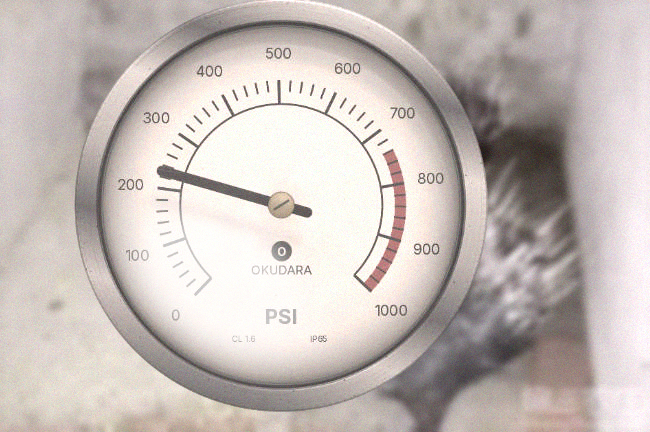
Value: 230 psi
